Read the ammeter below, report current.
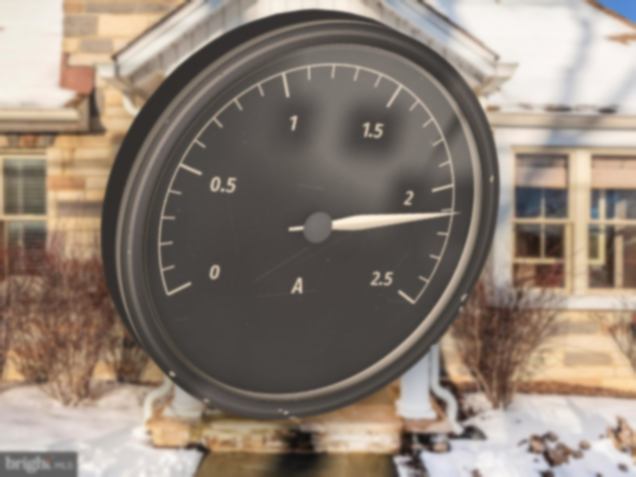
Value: 2.1 A
